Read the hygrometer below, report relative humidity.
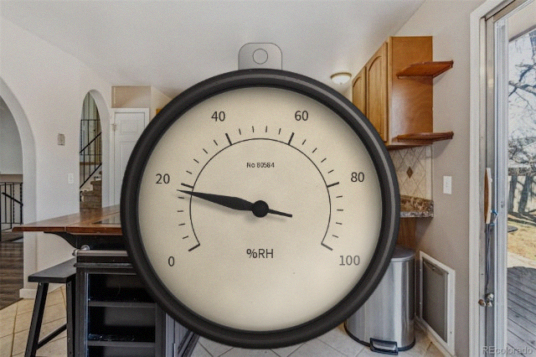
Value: 18 %
